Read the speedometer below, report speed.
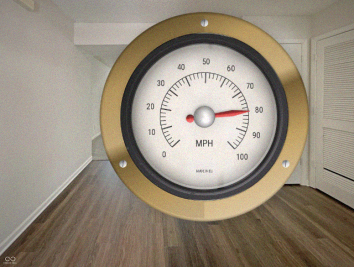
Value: 80 mph
